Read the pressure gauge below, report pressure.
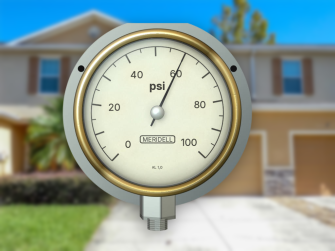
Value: 60 psi
